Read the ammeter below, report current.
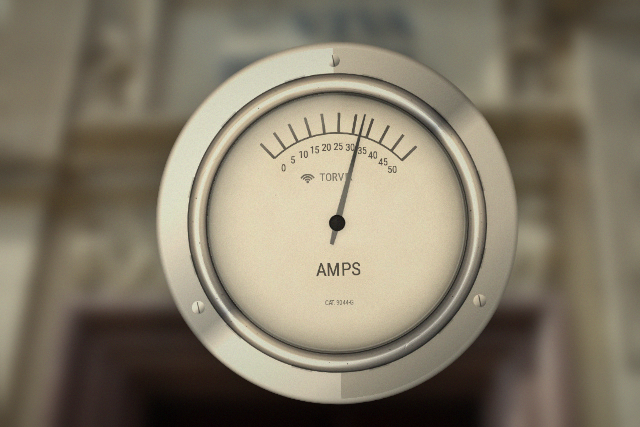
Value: 32.5 A
